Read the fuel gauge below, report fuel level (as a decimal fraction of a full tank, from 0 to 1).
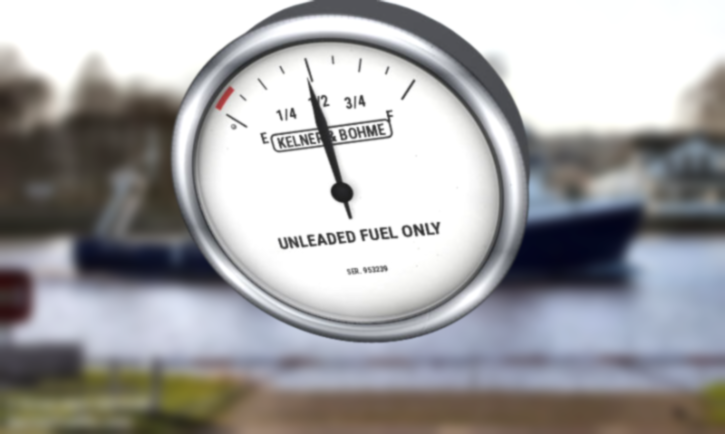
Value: 0.5
